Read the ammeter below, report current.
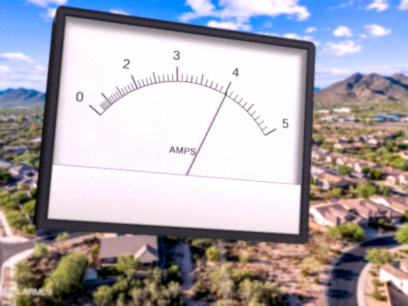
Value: 4 A
